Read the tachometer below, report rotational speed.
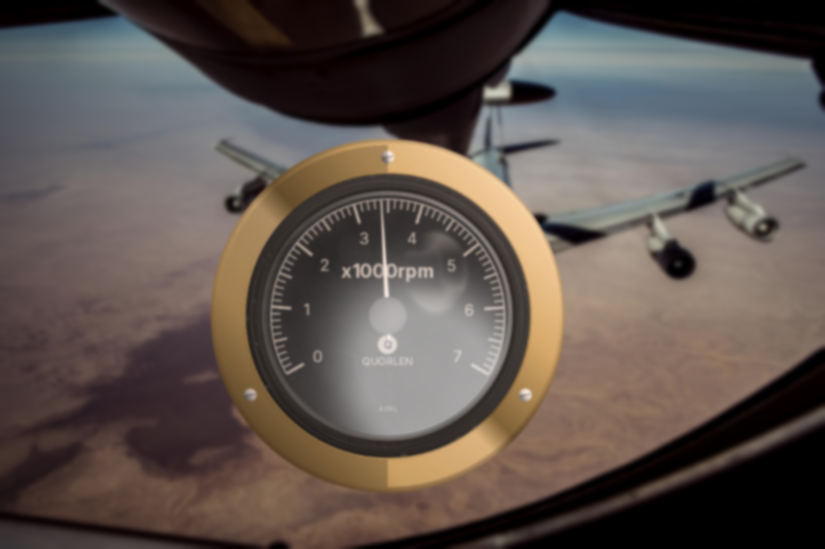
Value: 3400 rpm
